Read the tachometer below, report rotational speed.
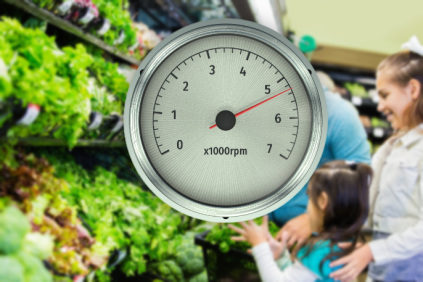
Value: 5300 rpm
